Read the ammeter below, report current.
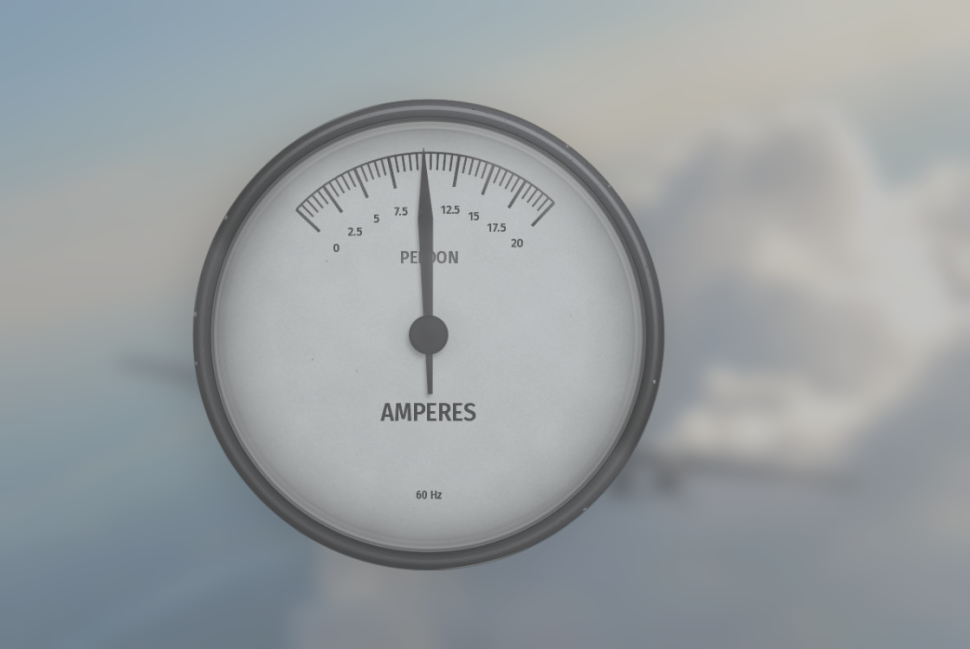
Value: 10 A
